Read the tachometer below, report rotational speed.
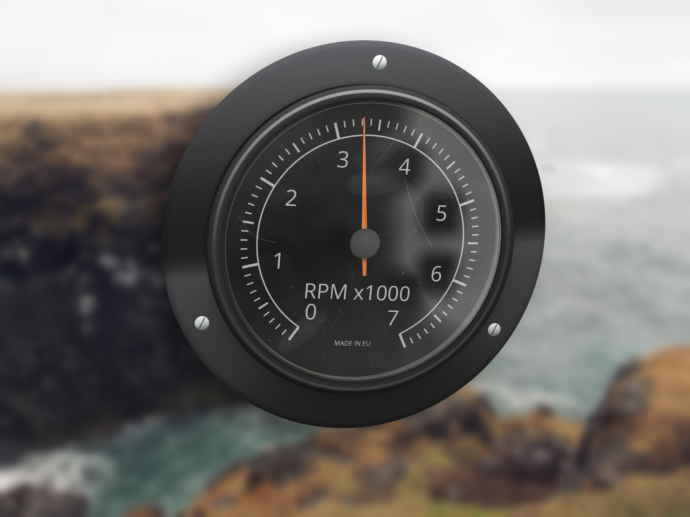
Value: 3300 rpm
